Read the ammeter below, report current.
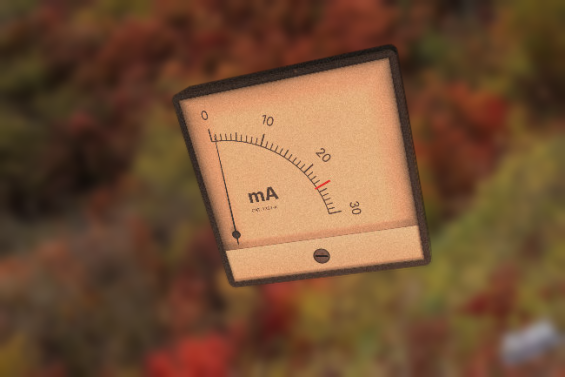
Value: 1 mA
